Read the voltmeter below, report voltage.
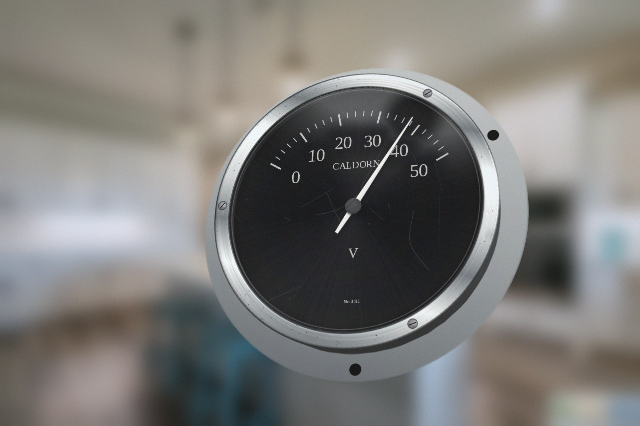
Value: 38 V
